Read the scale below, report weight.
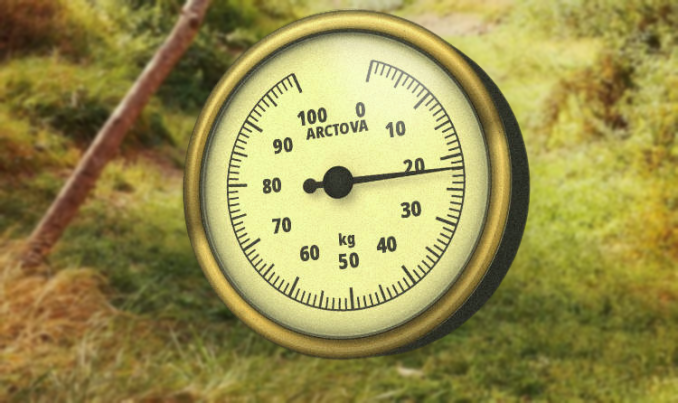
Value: 22 kg
